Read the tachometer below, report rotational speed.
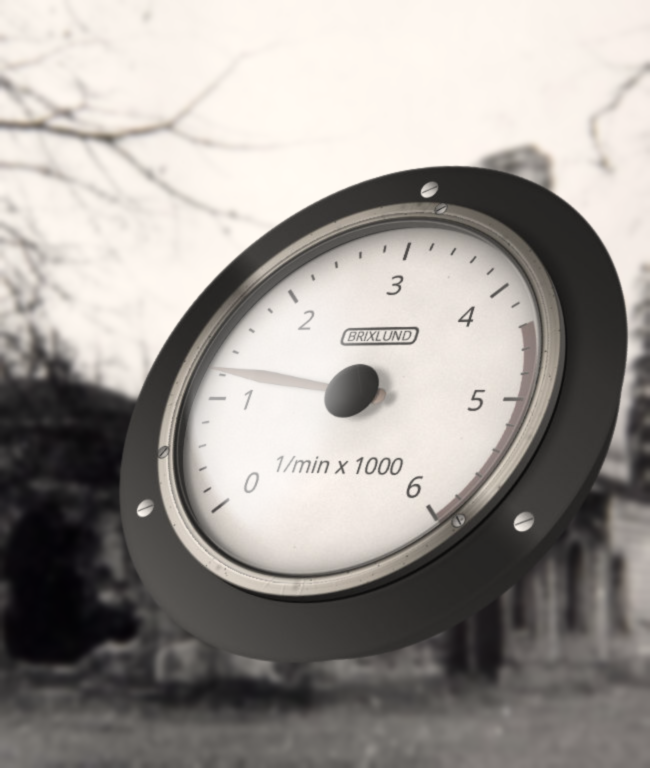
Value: 1200 rpm
